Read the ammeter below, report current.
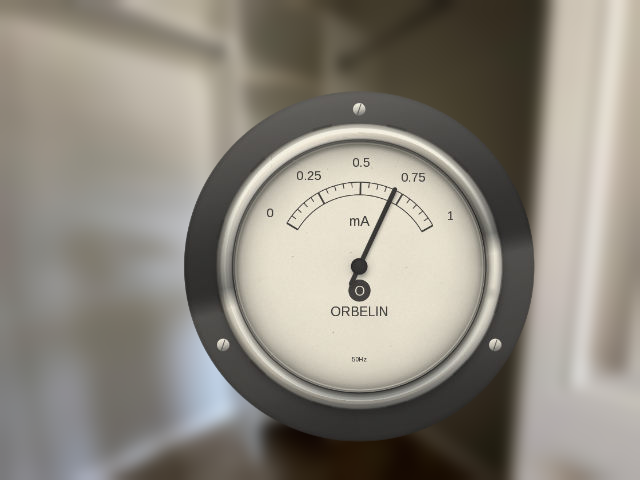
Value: 0.7 mA
